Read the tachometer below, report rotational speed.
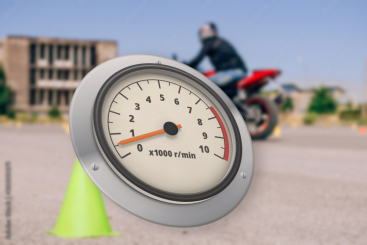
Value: 500 rpm
